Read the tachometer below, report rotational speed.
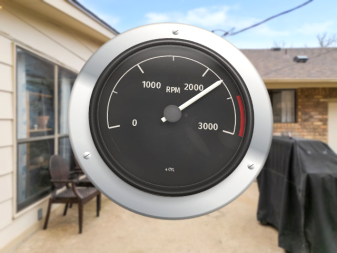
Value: 2250 rpm
